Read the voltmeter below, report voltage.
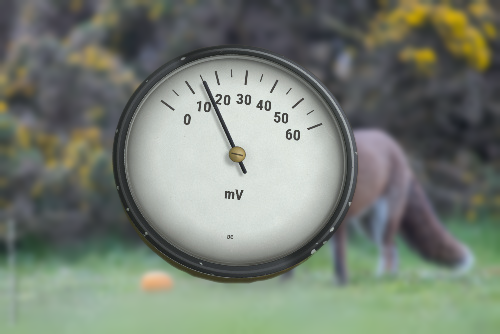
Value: 15 mV
